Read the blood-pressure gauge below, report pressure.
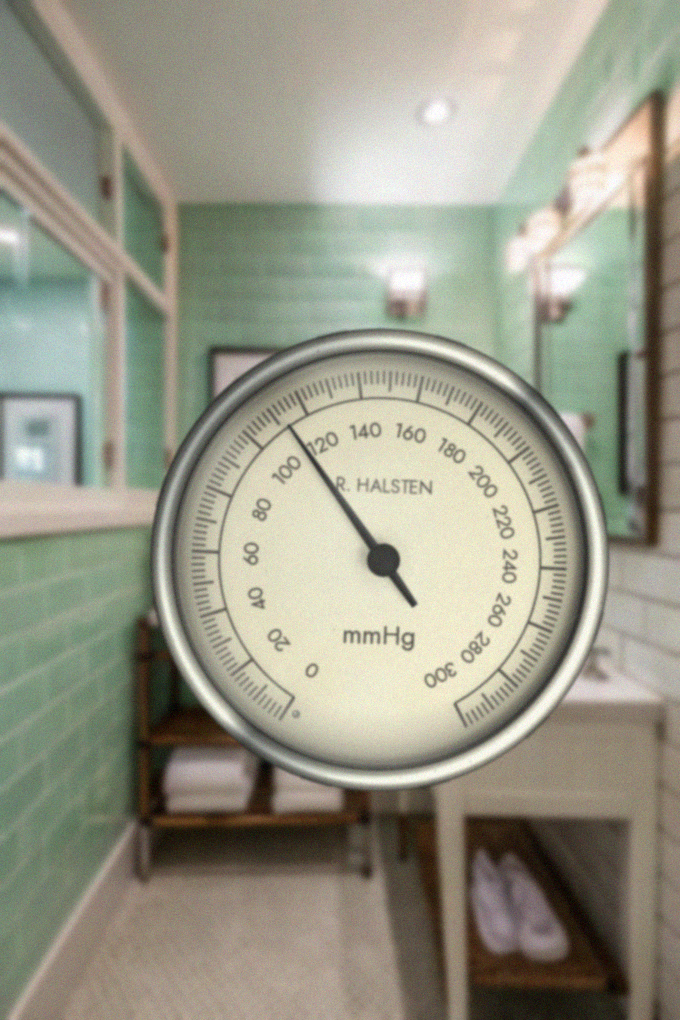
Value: 112 mmHg
